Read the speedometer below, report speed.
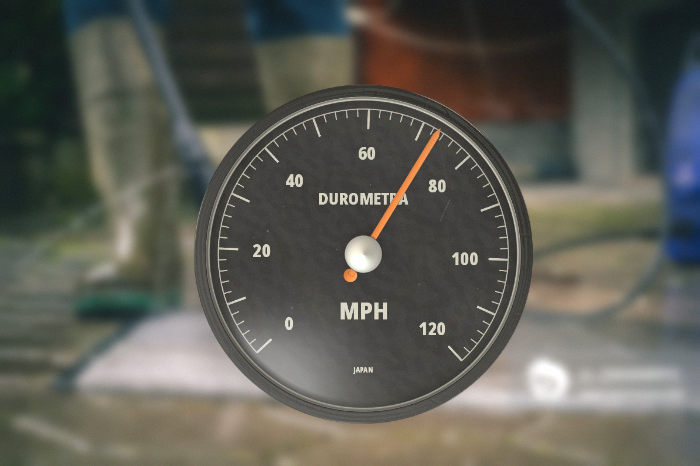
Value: 73 mph
